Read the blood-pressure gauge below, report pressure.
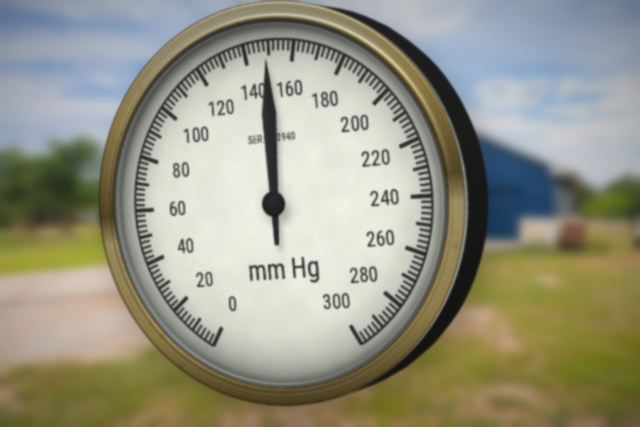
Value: 150 mmHg
